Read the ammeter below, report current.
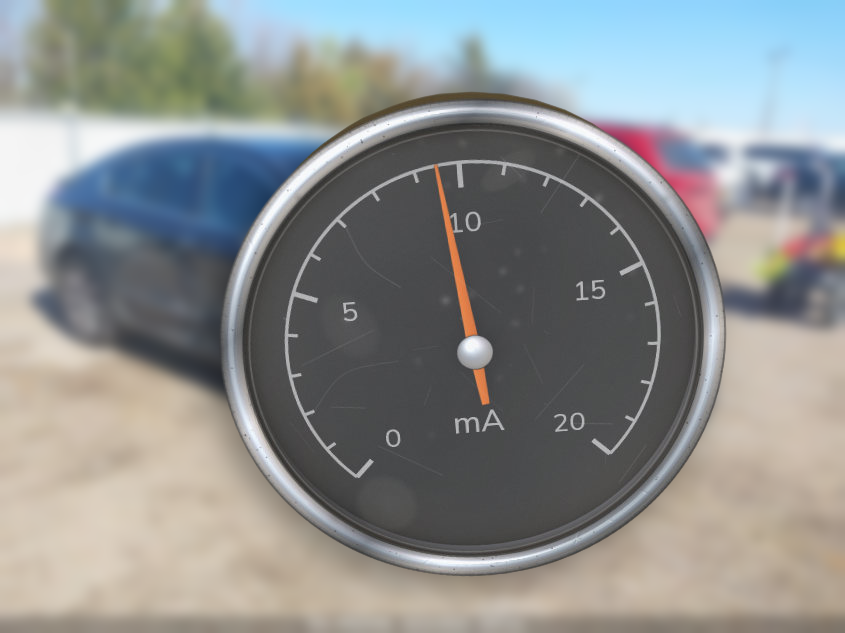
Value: 9.5 mA
